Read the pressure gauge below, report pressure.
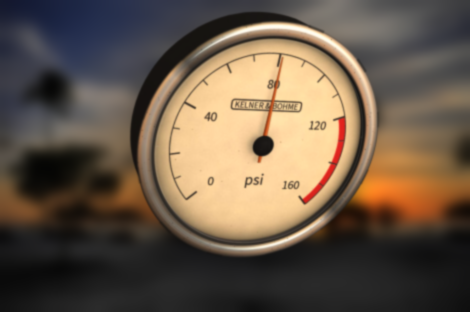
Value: 80 psi
